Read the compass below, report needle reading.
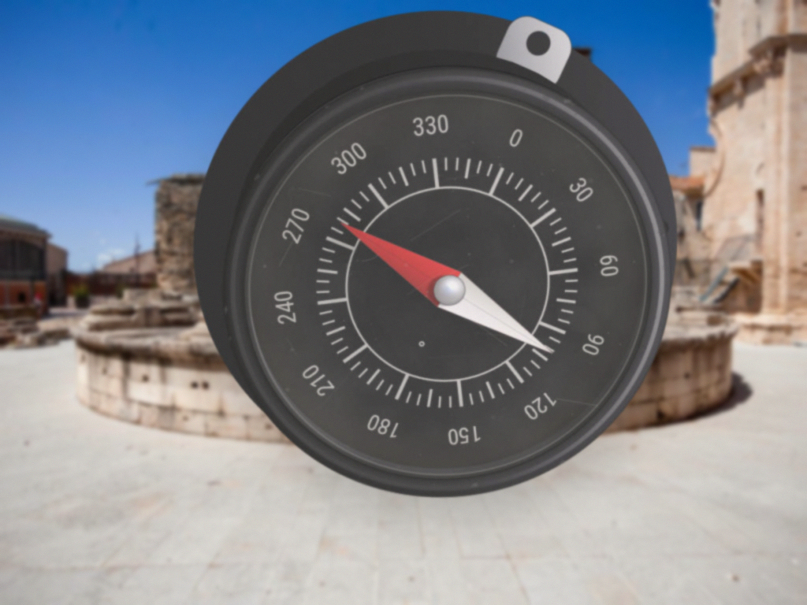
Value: 280 °
